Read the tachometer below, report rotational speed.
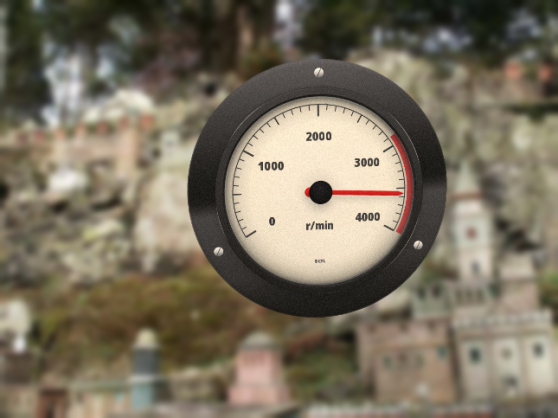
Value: 3550 rpm
